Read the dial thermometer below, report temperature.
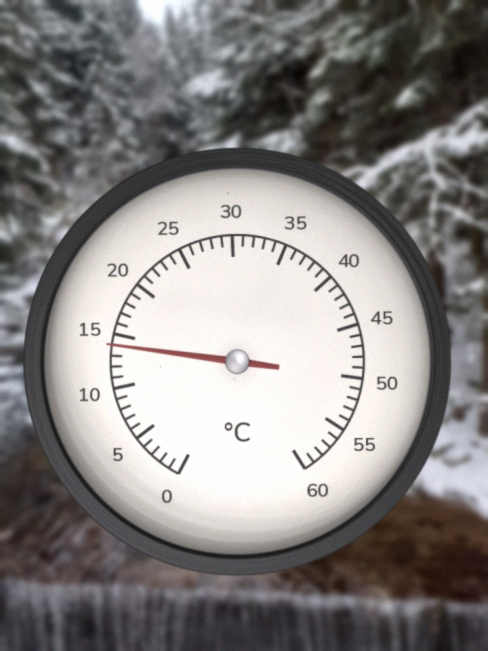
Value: 14 °C
